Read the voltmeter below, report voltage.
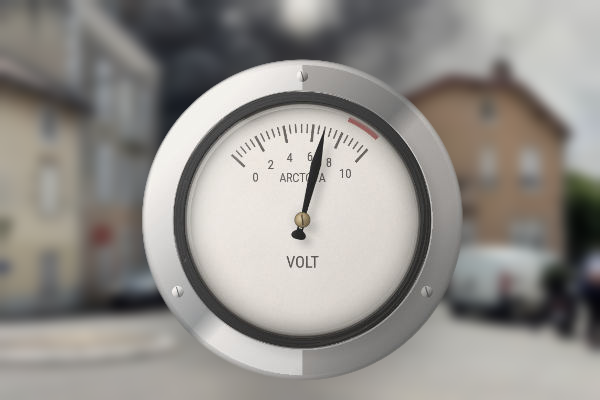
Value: 6.8 V
